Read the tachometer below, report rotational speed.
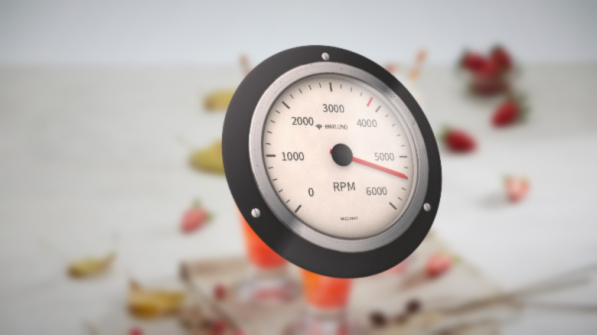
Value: 5400 rpm
